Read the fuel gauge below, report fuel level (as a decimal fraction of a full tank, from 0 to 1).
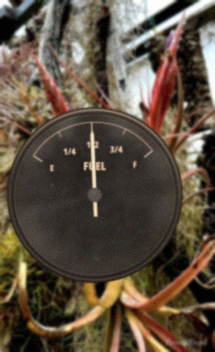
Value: 0.5
